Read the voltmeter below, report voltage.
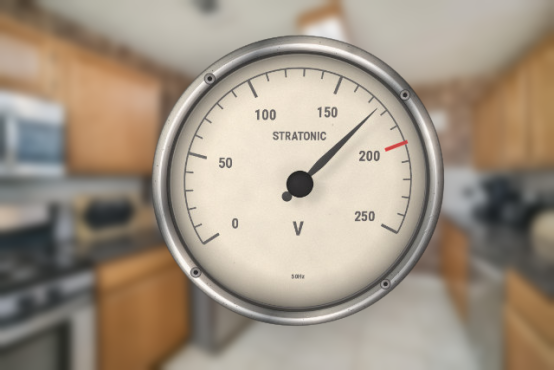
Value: 175 V
